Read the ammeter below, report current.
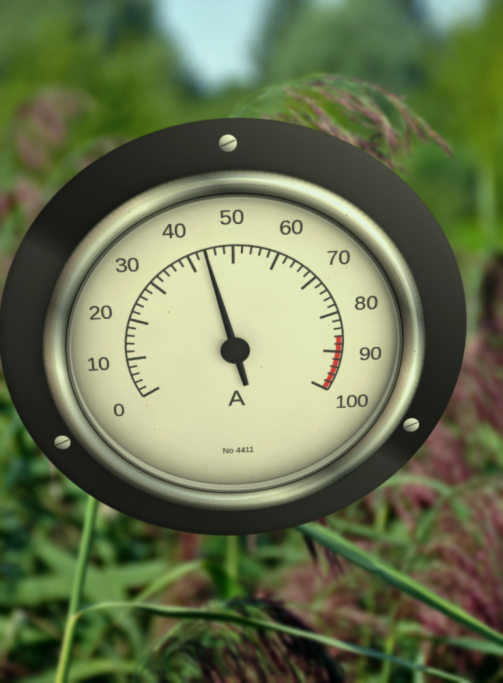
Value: 44 A
